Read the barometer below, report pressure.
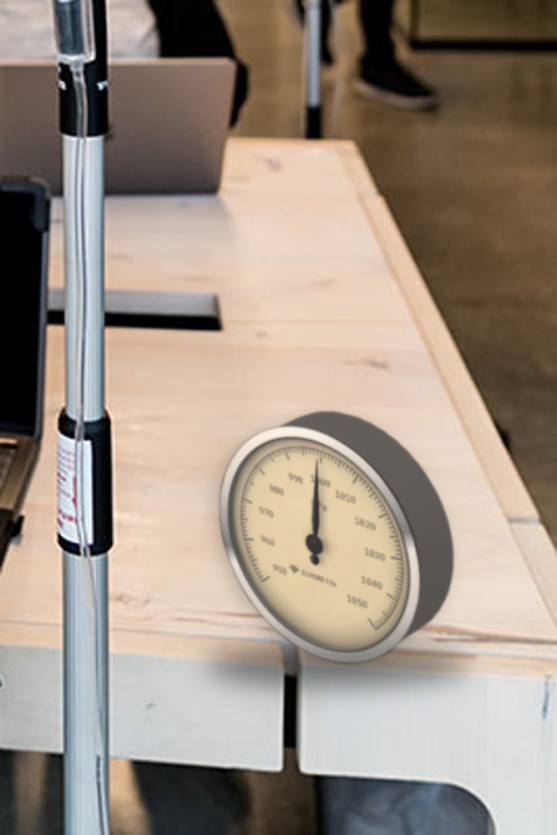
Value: 1000 hPa
